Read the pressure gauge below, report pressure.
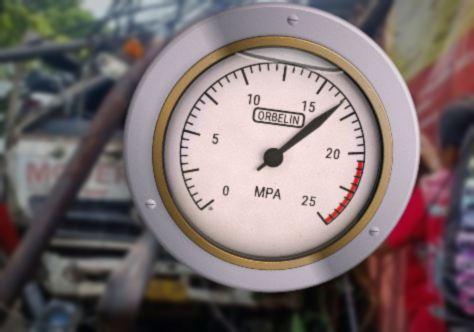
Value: 16.5 MPa
